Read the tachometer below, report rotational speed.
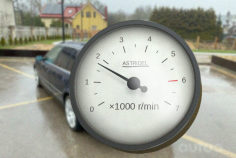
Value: 1750 rpm
